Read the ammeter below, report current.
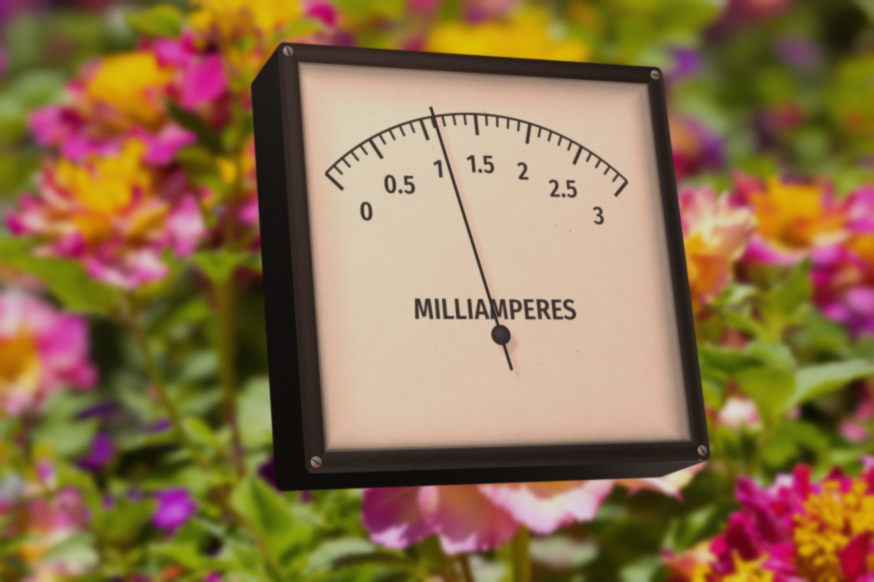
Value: 1.1 mA
